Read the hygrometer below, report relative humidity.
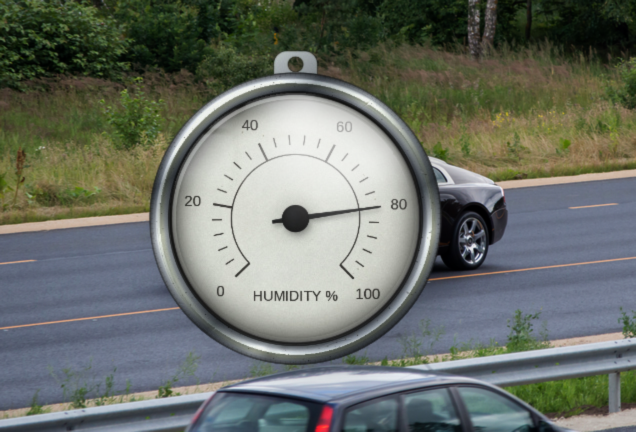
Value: 80 %
